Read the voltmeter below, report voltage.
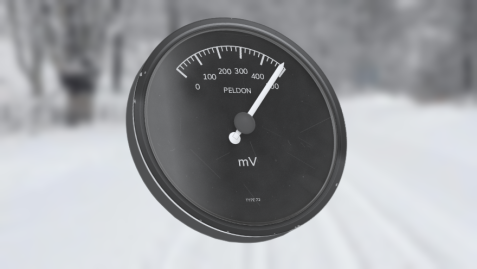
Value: 480 mV
